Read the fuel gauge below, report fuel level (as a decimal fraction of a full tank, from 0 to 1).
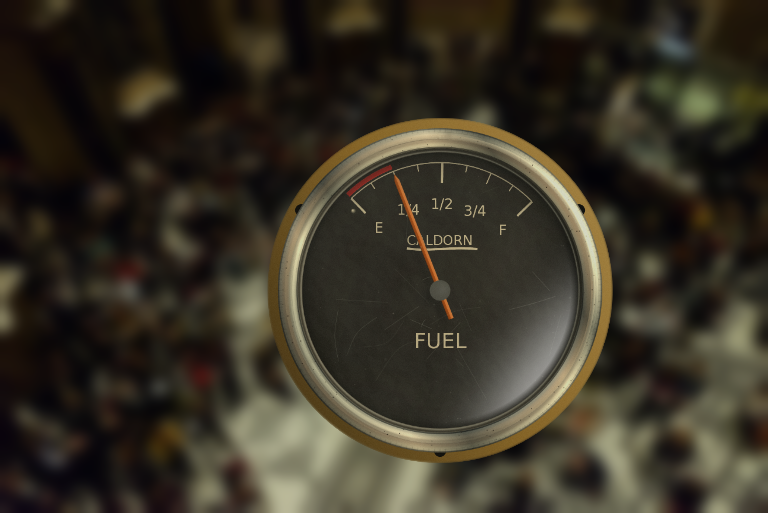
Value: 0.25
